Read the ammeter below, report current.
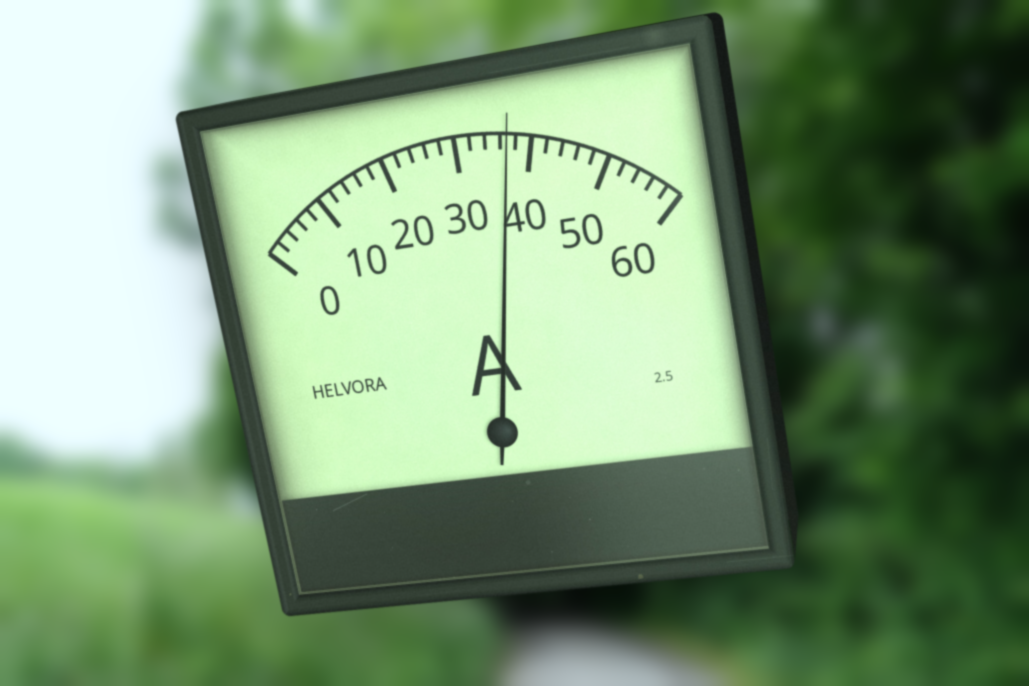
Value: 37 A
